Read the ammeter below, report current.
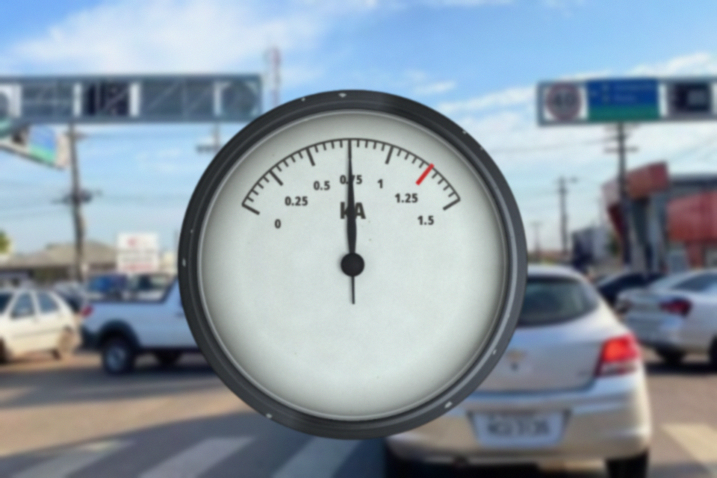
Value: 0.75 kA
